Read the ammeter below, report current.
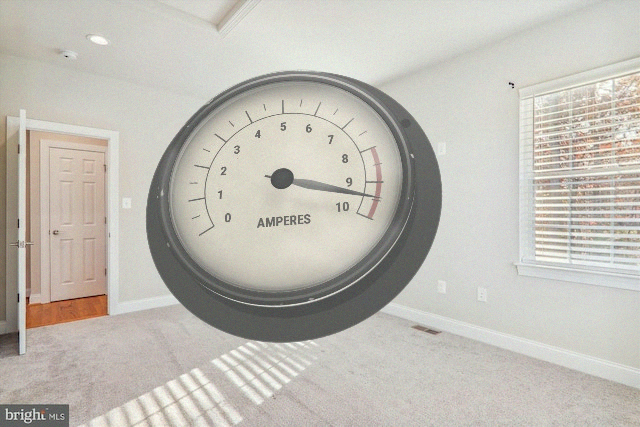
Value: 9.5 A
